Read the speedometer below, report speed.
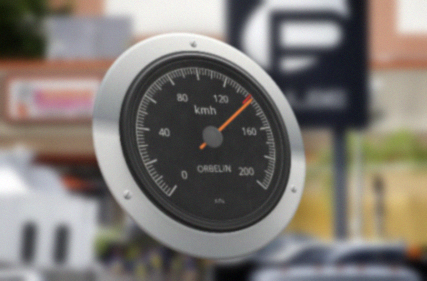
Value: 140 km/h
